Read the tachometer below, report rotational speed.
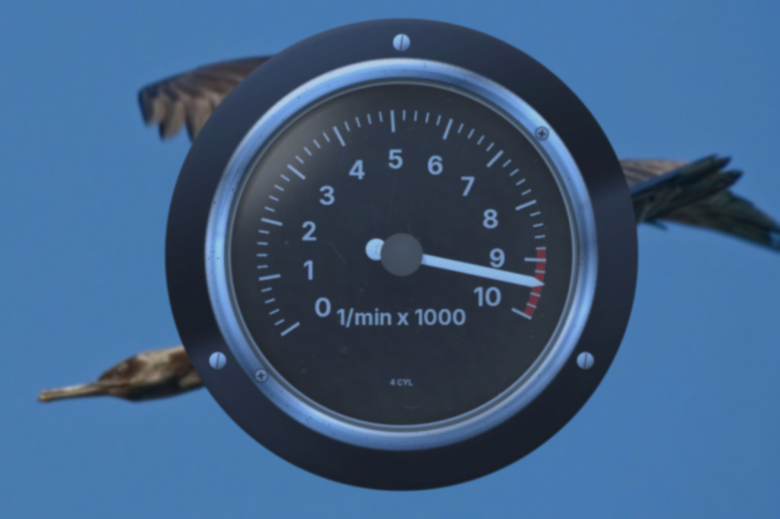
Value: 9400 rpm
